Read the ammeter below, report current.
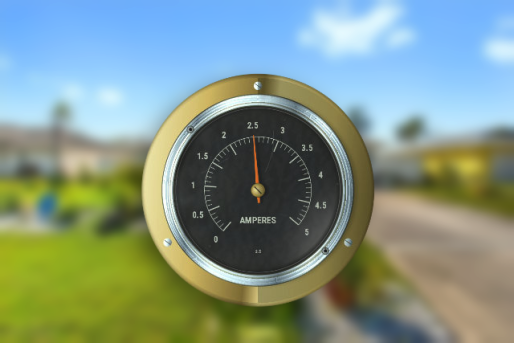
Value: 2.5 A
